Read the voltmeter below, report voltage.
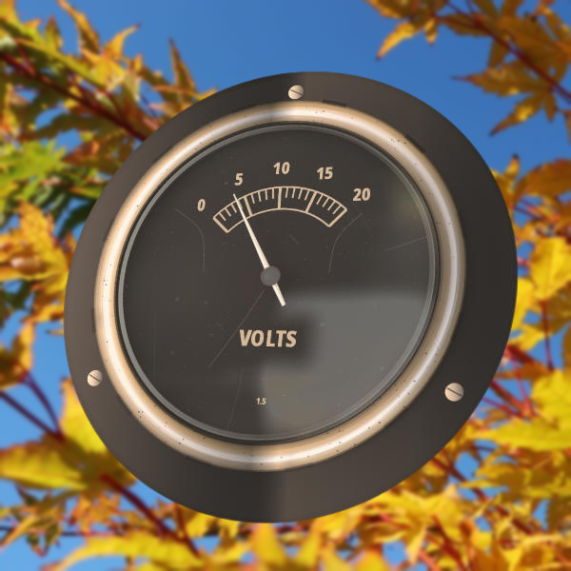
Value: 4 V
